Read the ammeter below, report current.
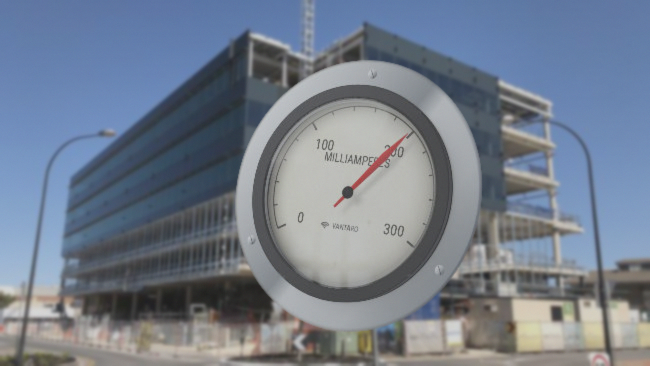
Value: 200 mA
